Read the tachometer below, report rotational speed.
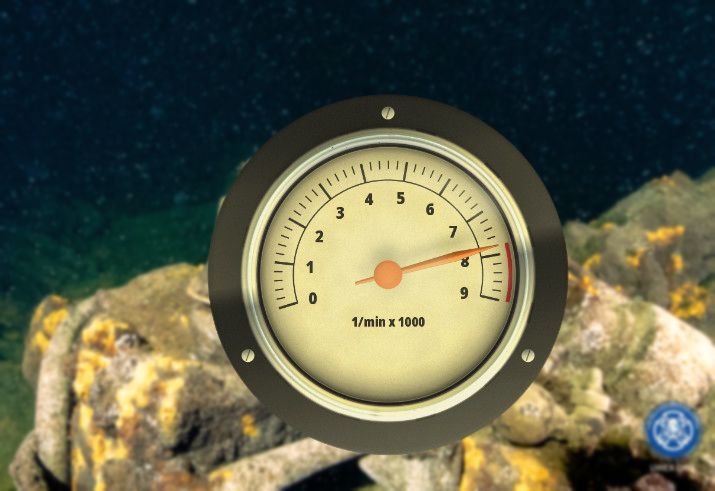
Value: 7800 rpm
